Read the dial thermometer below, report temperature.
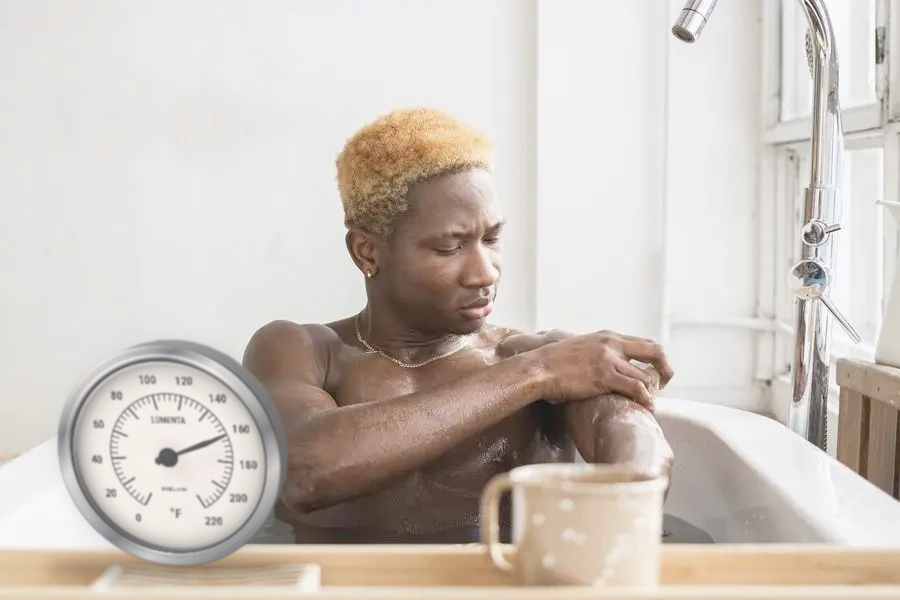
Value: 160 °F
